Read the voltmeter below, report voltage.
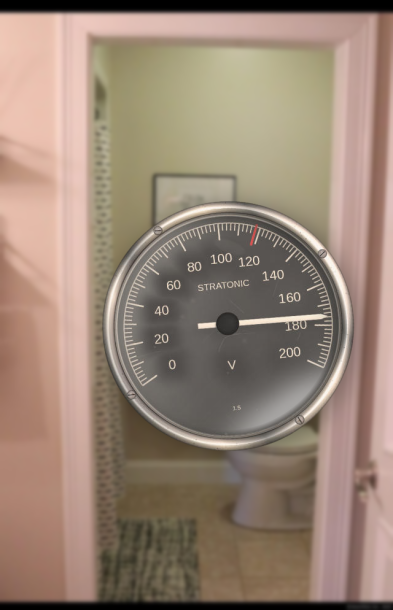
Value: 176 V
